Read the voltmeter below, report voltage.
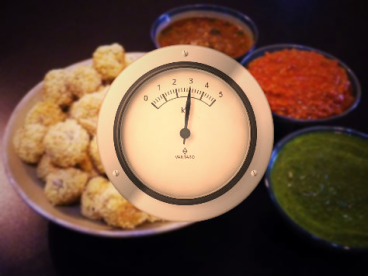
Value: 3 kV
